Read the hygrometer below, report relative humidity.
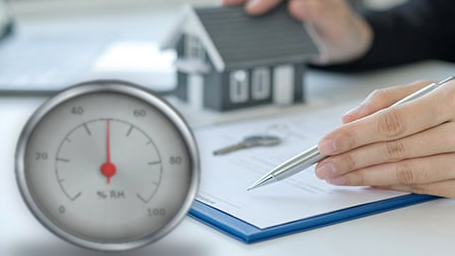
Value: 50 %
